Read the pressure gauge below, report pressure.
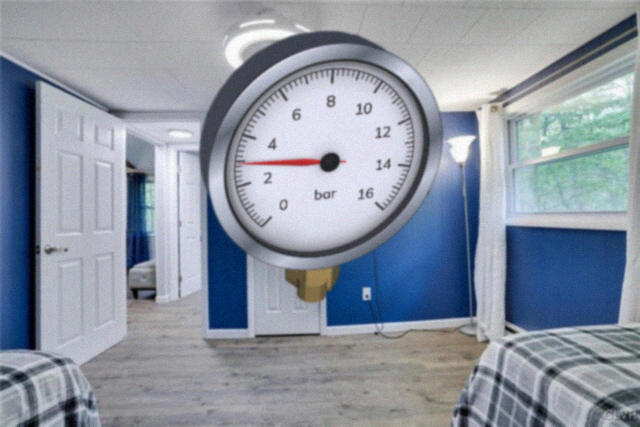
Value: 3 bar
